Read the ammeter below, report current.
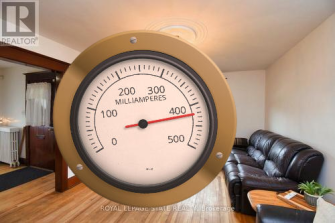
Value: 420 mA
